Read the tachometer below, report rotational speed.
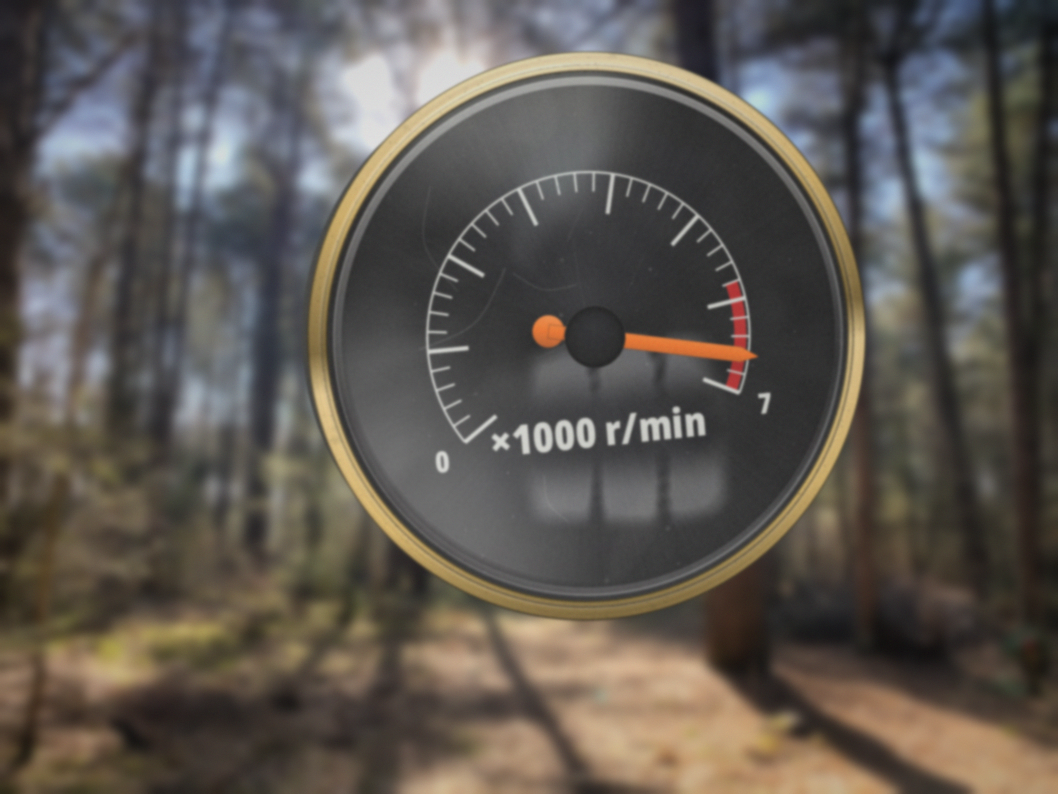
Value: 6600 rpm
